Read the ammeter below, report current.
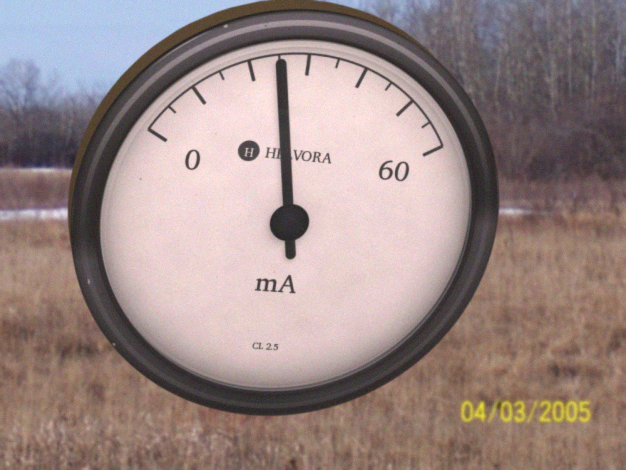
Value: 25 mA
